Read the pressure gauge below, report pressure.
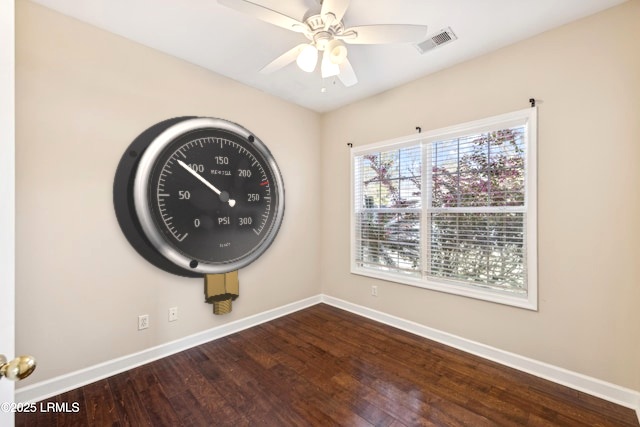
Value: 90 psi
